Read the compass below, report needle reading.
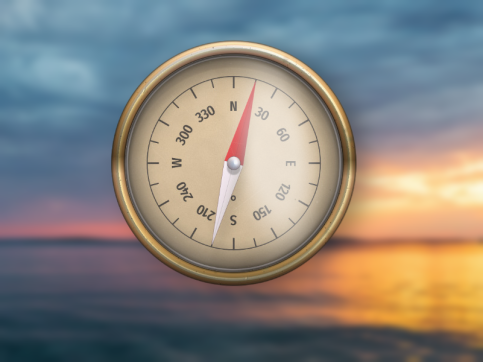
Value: 15 °
